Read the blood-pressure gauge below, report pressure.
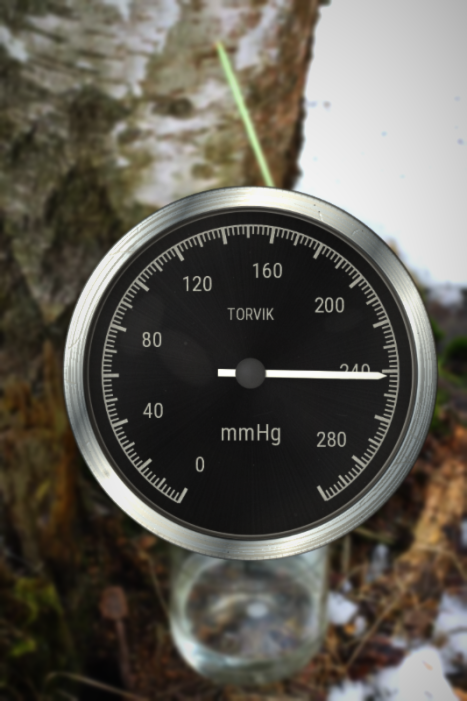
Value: 242 mmHg
